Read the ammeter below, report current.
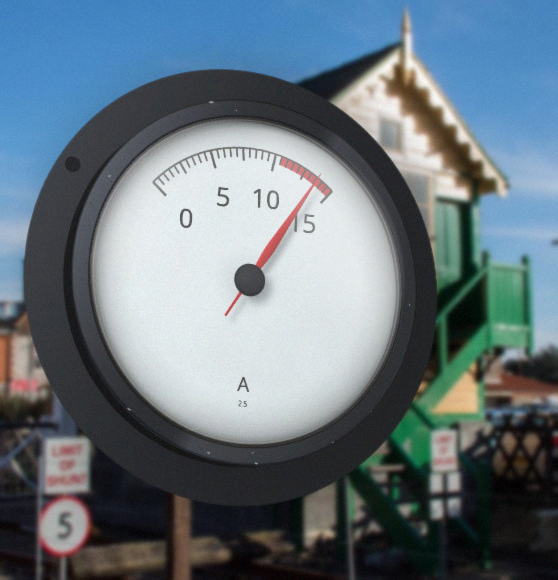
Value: 13.5 A
